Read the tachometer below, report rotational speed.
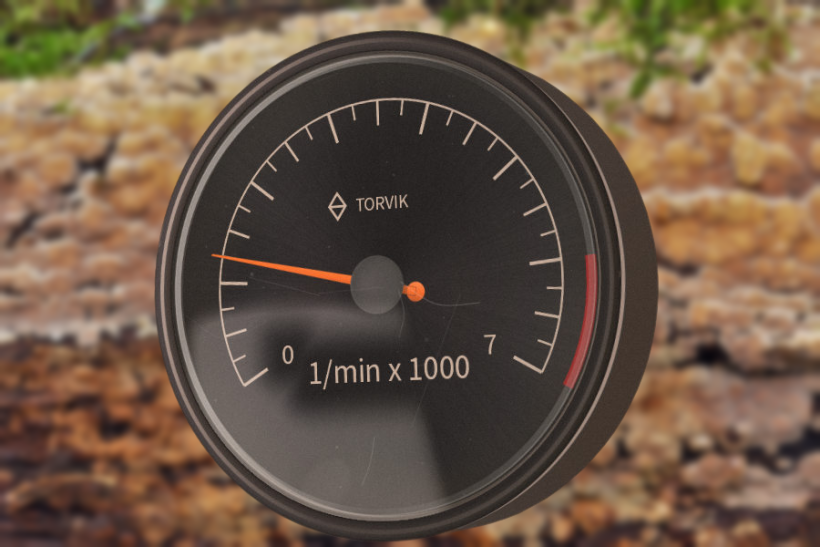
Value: 1250 rpm
